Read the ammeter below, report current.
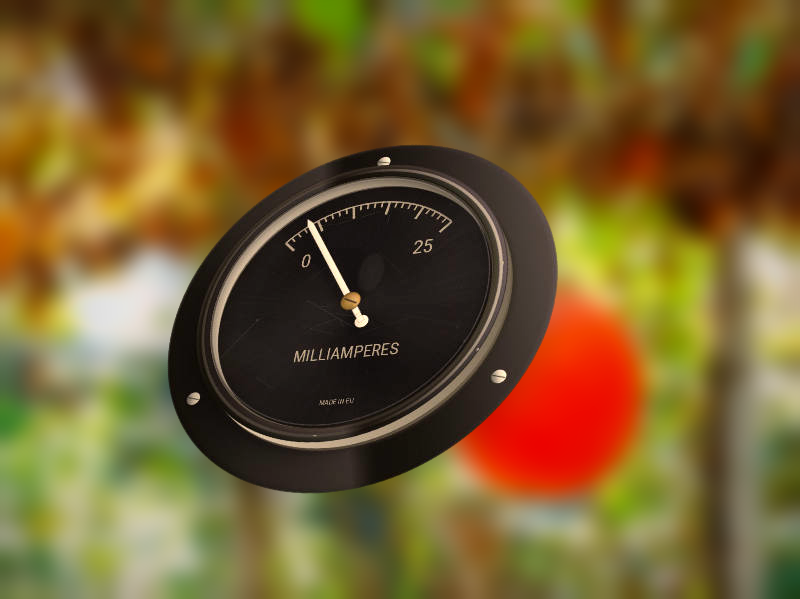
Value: 4 mA
